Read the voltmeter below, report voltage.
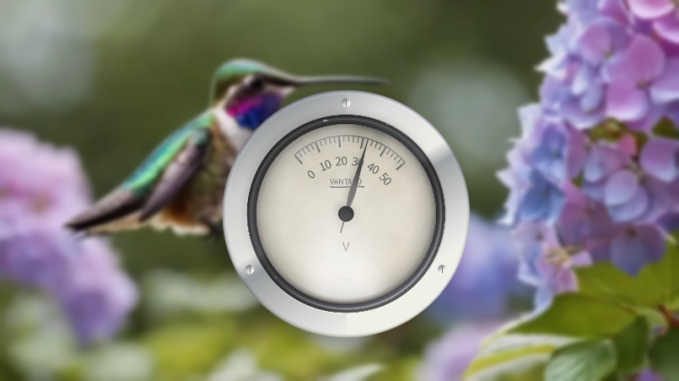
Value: 32 V
